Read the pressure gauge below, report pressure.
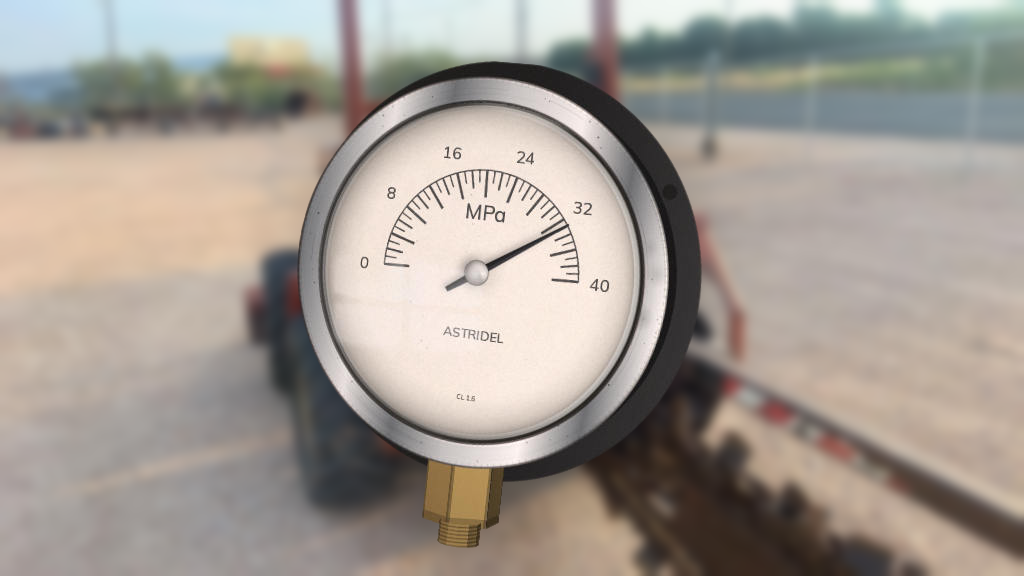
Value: 33 MPa
